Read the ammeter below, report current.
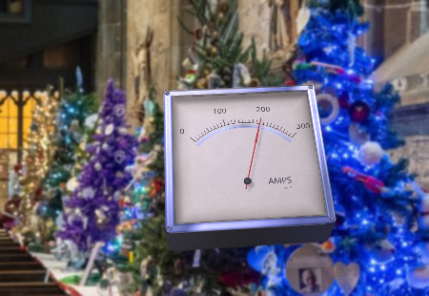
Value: 200 A
